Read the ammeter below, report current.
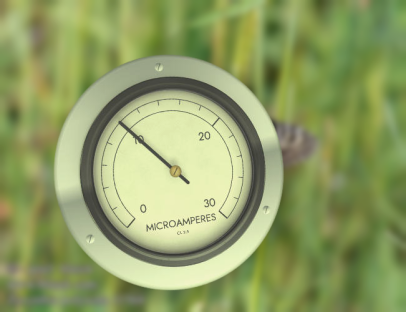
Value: 10 µA
